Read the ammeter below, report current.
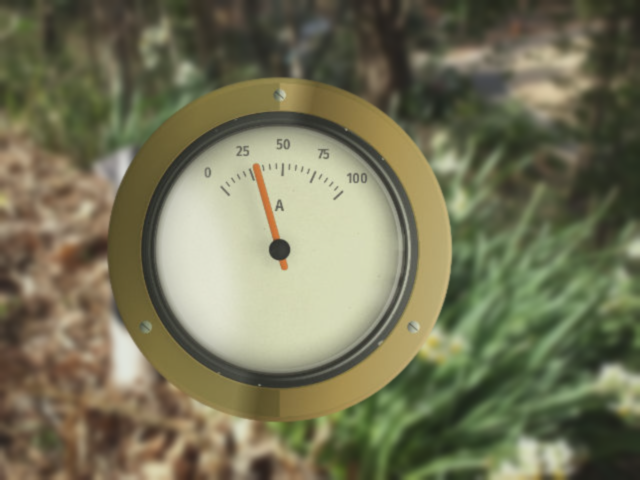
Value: 30 A
